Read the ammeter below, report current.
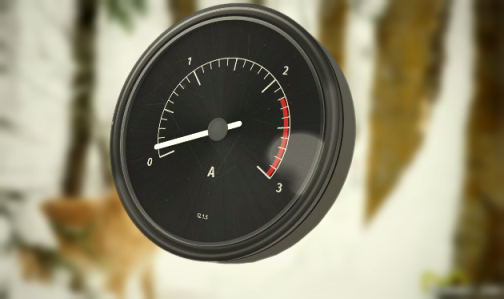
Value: 0.1 A
